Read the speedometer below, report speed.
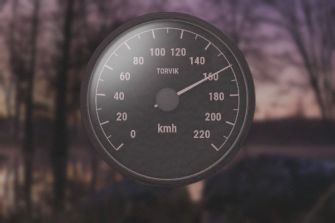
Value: 160 km/h
